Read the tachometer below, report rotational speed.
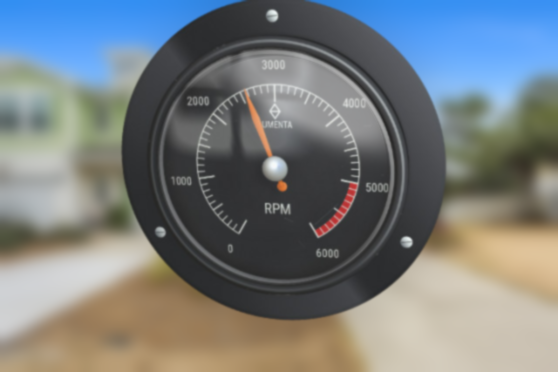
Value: 2600 rpm
